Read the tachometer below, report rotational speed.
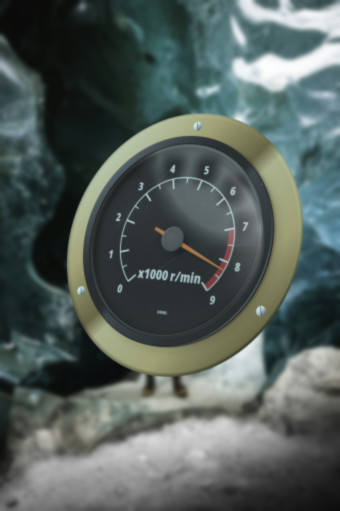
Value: 8250 rpm
